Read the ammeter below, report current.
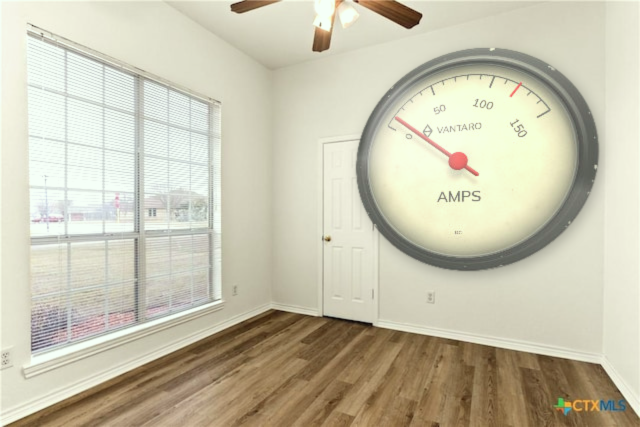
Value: 10 A
